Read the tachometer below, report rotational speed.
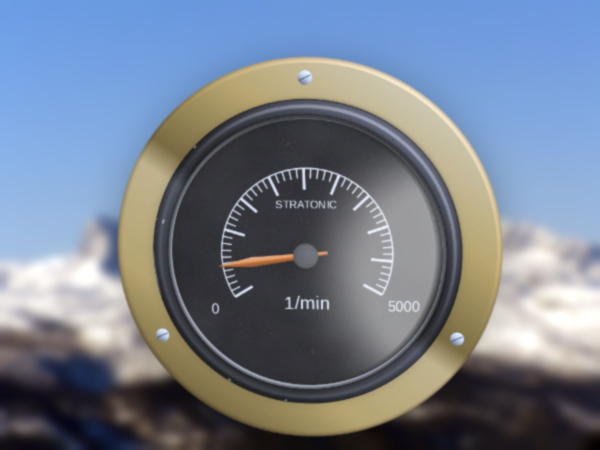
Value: 500 rpm
